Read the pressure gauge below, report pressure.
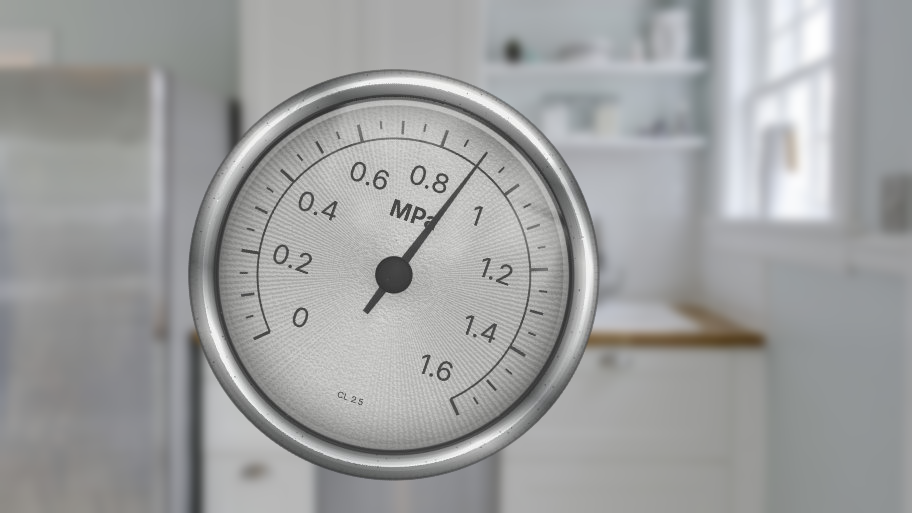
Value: 0.9 MPa
